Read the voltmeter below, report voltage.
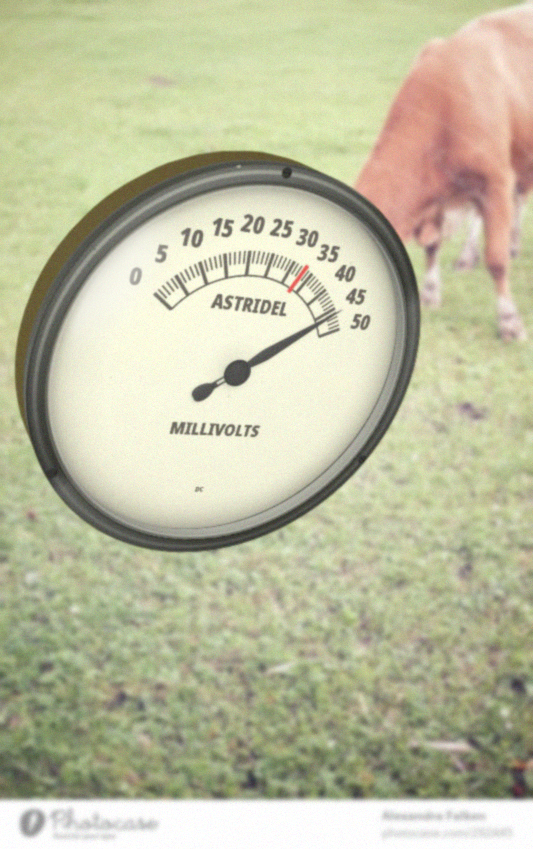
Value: 45 mV
